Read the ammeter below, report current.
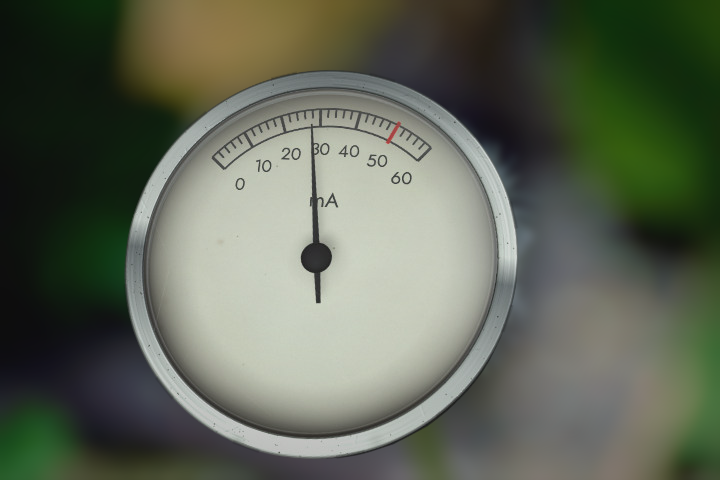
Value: 28 mA
